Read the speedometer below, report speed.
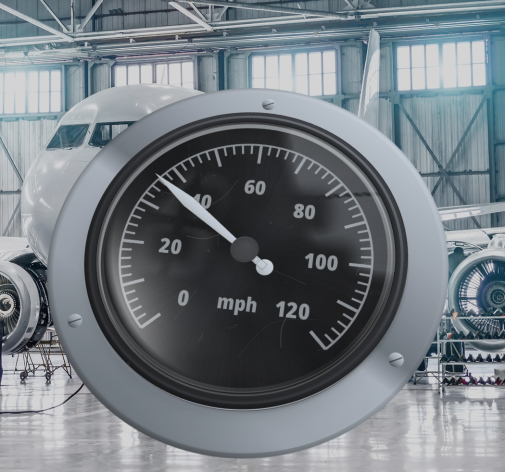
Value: 36 mph
